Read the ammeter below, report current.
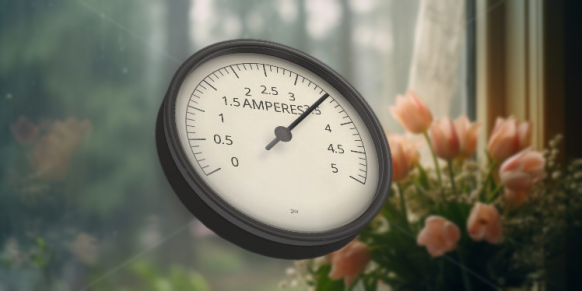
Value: 3.5 A
